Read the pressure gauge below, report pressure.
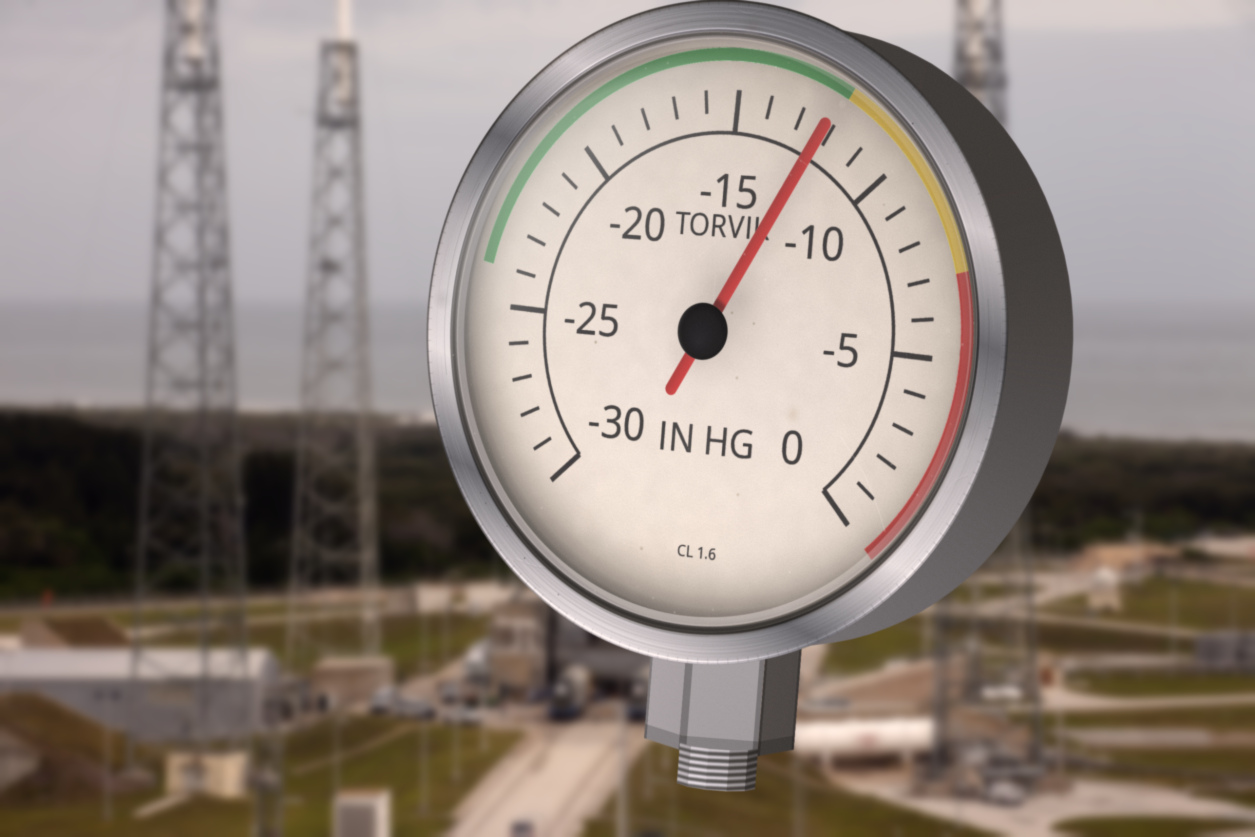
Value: -12 inHg
